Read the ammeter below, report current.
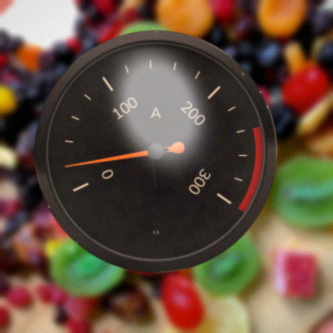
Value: 20 A
